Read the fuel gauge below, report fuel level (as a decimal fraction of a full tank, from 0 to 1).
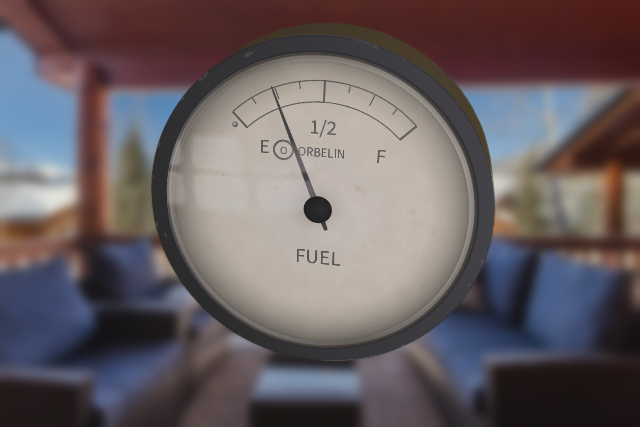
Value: 0.25
